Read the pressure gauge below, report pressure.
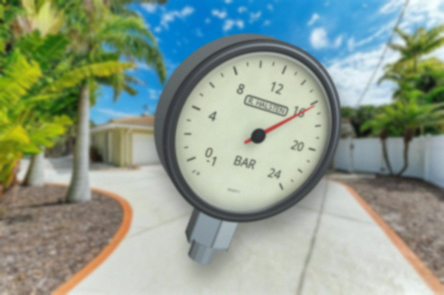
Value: 16 bar
